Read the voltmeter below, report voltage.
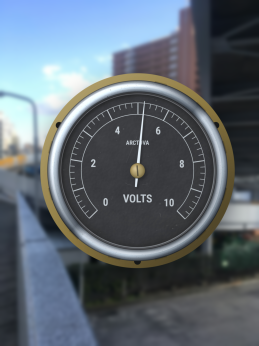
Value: 5.2 V
